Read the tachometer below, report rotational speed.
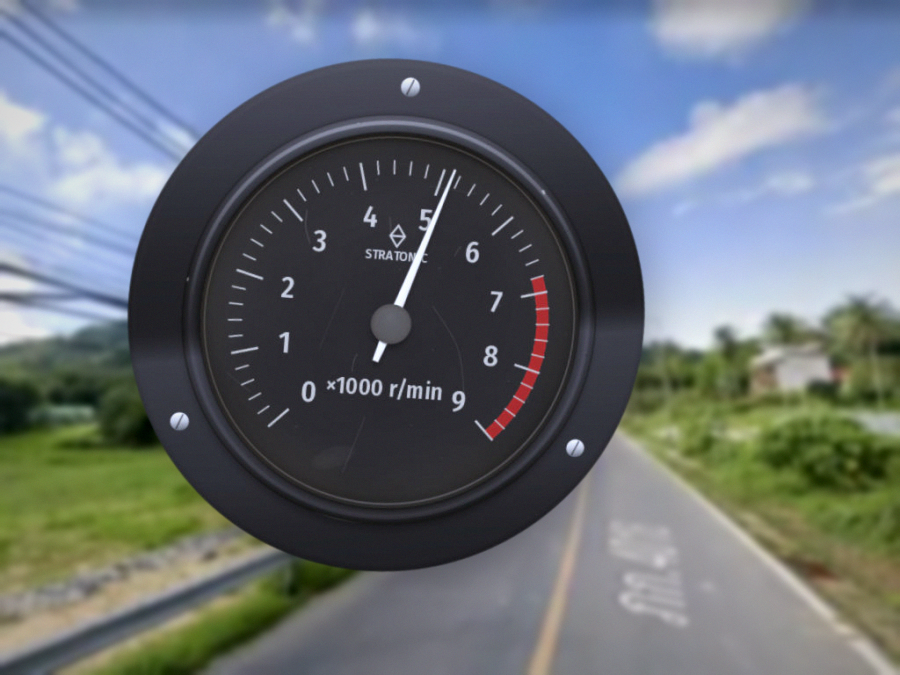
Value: 5100 rpm
